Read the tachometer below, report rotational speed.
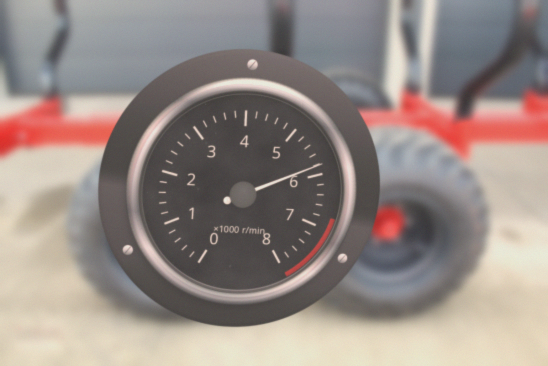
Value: 5800 rpm
